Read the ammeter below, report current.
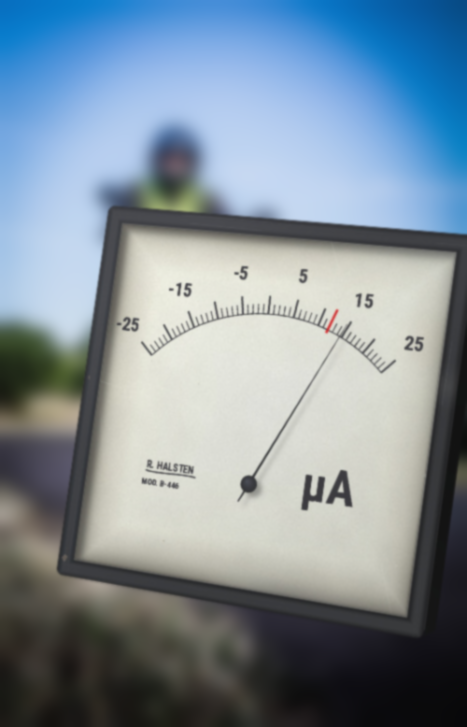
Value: 15 µA
